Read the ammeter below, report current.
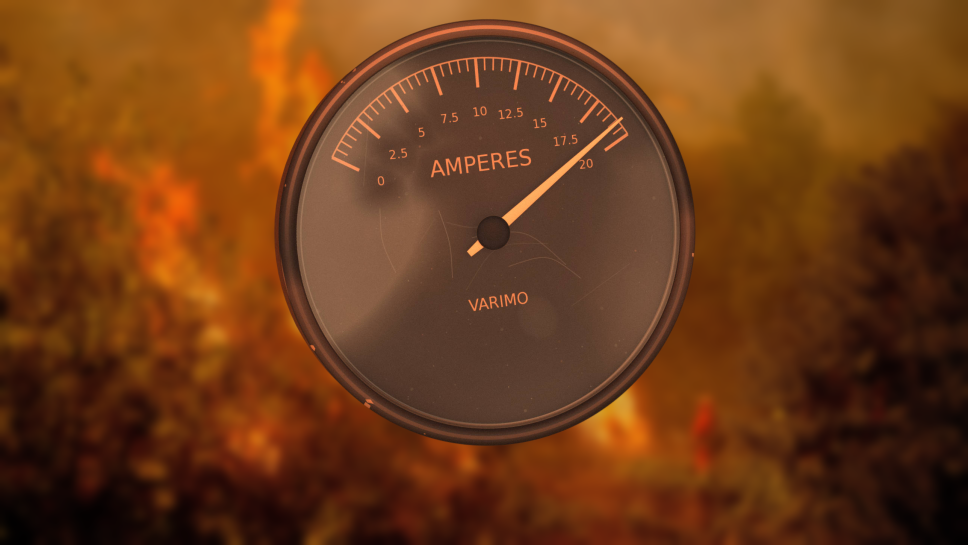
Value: 19 A
